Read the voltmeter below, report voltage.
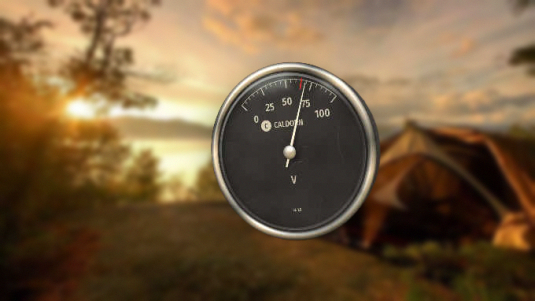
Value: 70 V
